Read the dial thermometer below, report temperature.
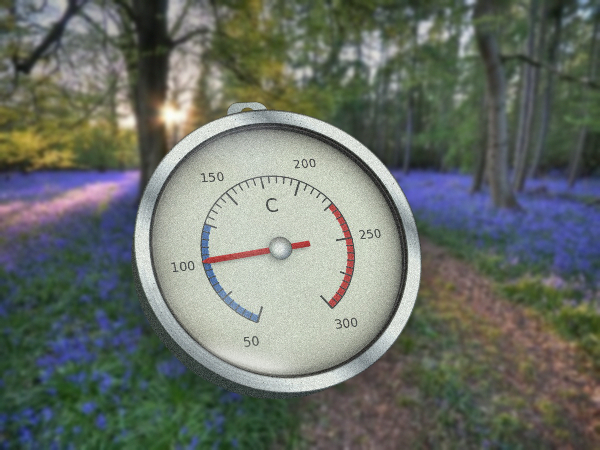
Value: 100 °C
